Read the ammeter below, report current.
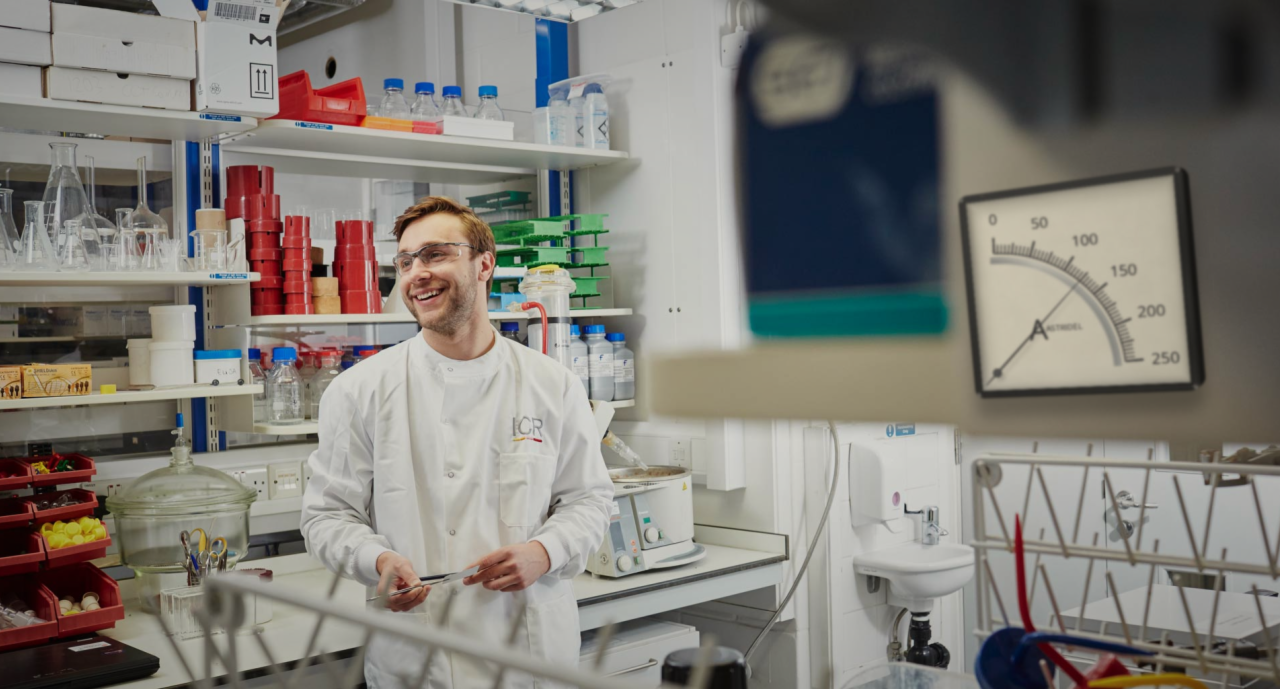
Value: 125 A
